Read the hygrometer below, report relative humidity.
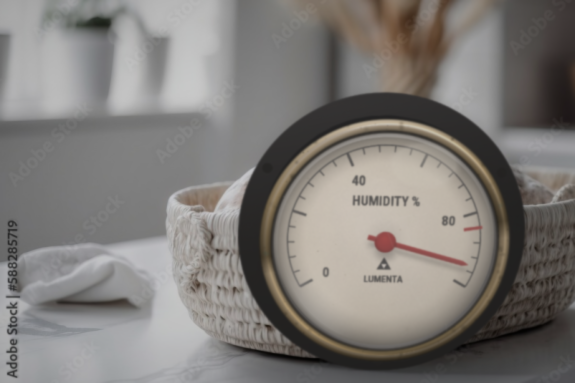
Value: 94 %
